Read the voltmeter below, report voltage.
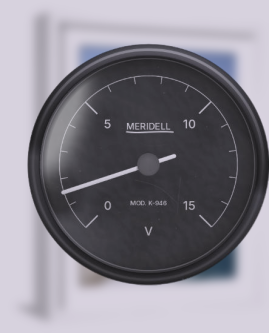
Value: 1.5 V
